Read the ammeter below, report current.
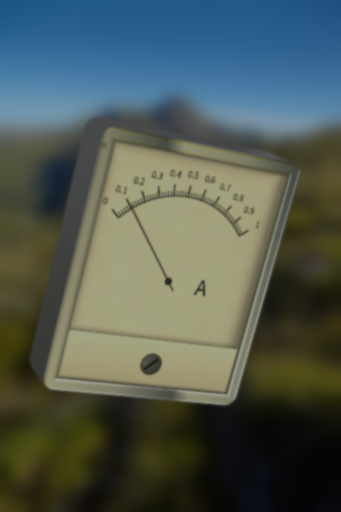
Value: 0.1 A
